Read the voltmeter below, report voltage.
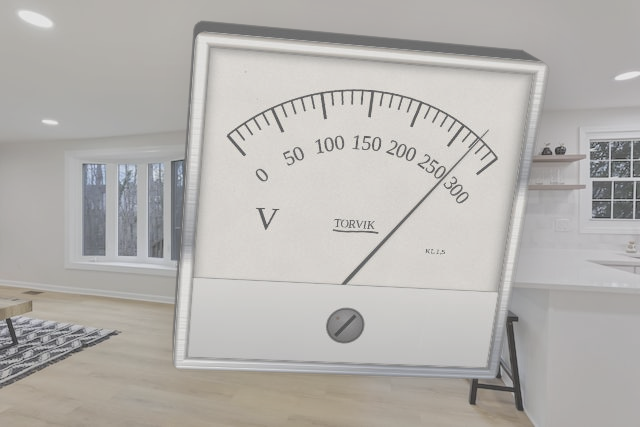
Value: 270 V
